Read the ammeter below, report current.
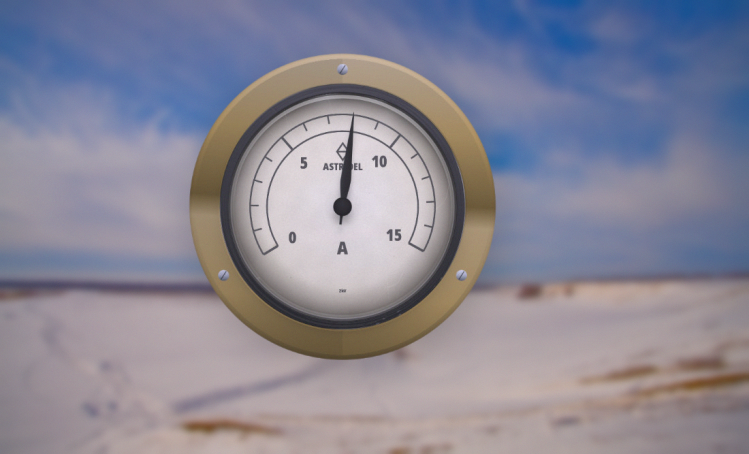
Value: 8 A
